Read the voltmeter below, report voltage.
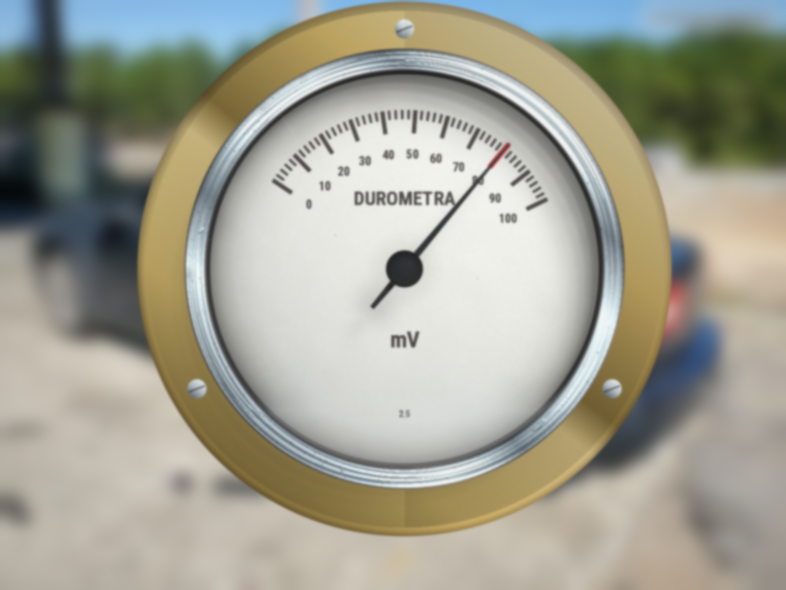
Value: 80 mV
